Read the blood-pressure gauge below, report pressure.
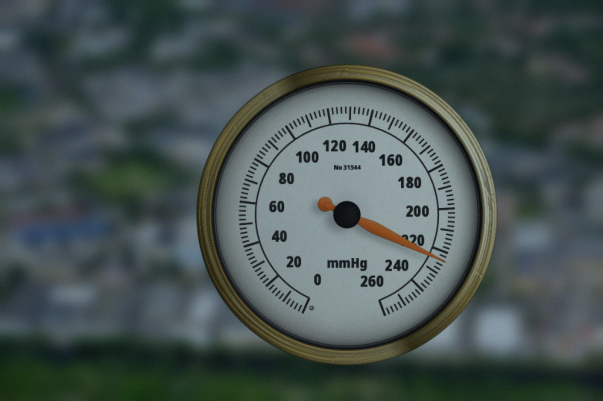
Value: 224 mmHg
